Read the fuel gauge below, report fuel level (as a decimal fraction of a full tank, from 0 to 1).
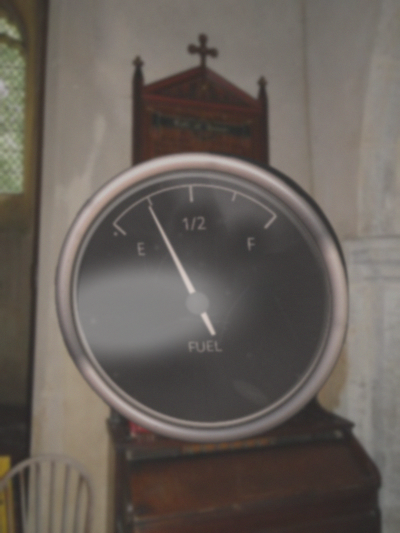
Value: 0.25
